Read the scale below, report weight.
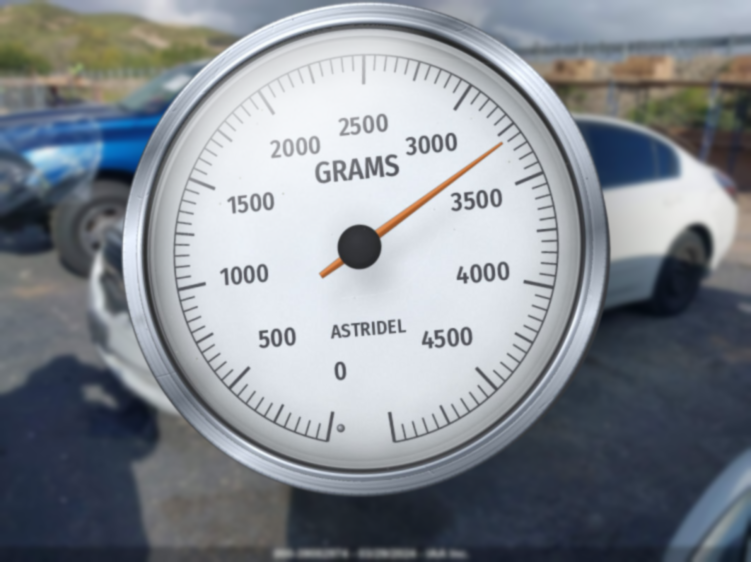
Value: 3300 g
